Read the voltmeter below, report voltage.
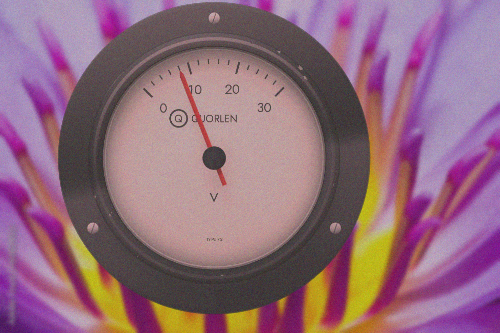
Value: 8 V
